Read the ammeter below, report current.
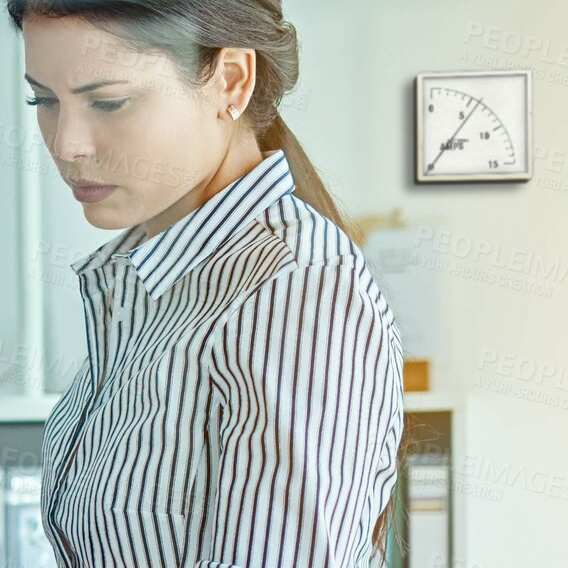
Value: 6 A
